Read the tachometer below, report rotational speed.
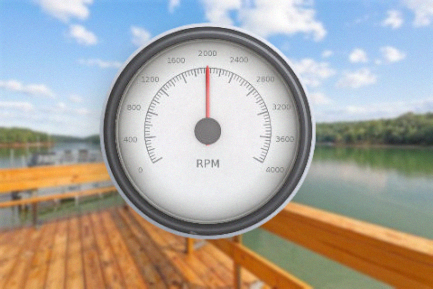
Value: 2000 rpm
